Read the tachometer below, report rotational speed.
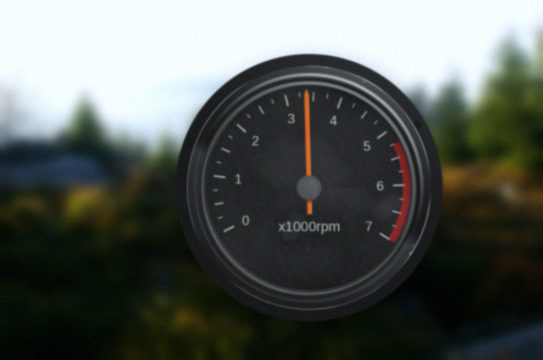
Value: 3375 rpm
